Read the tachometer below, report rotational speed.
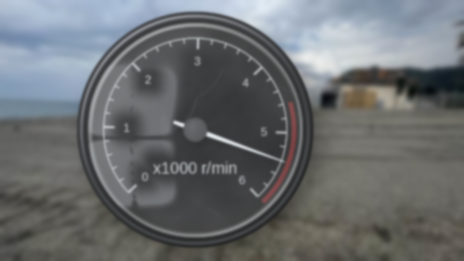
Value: 5400 rpm
